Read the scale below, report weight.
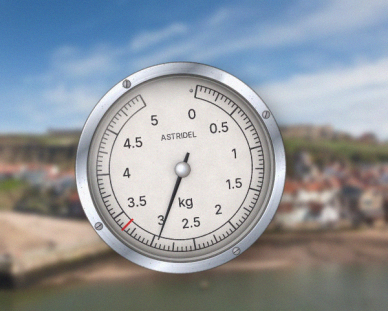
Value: 2.95 kg
